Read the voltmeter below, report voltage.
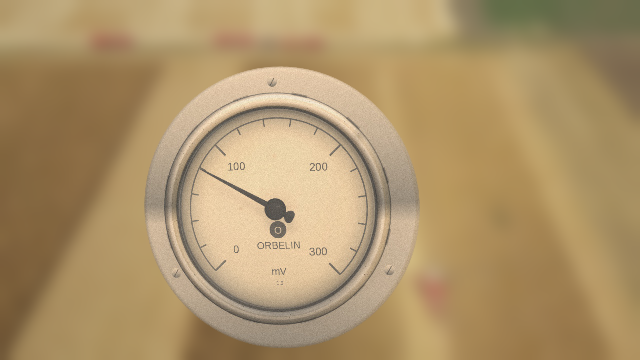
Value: 80 mV
